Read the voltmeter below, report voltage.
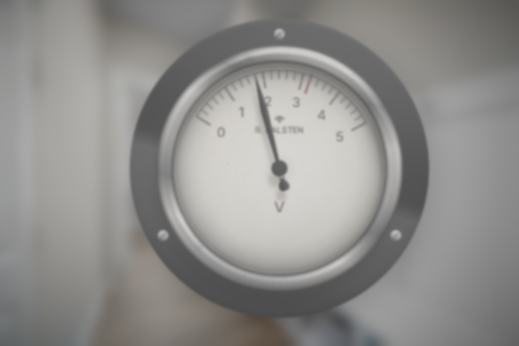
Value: 1.8 V
